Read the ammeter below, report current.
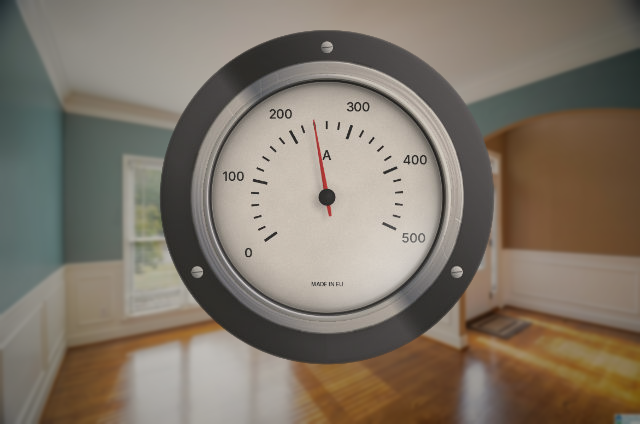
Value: 240 A
